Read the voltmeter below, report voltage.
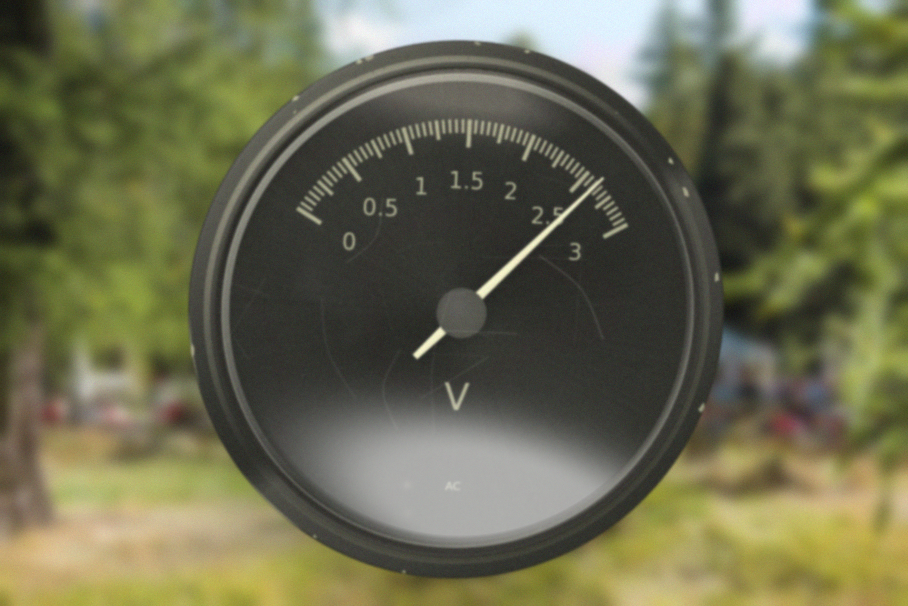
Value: 2.6 V
